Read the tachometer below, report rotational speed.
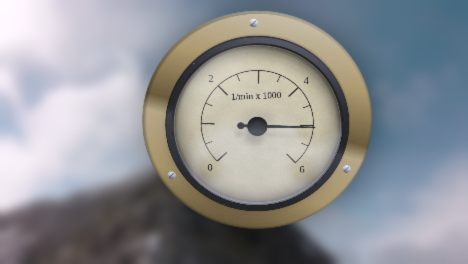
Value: 5000 rpm
